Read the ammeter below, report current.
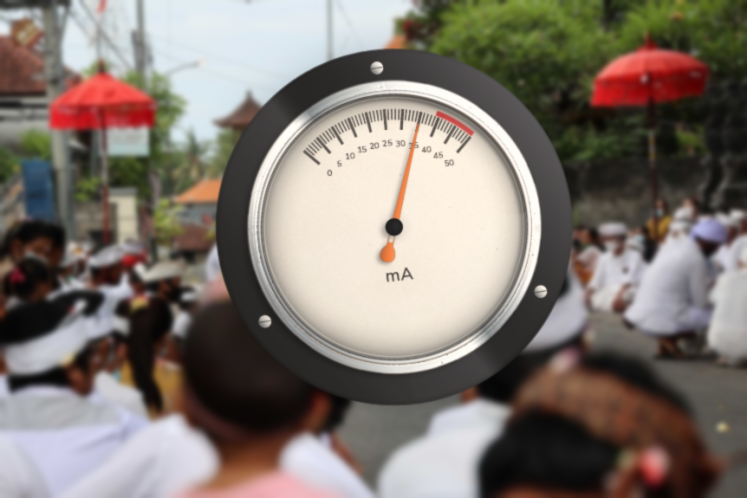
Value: 35 mA
